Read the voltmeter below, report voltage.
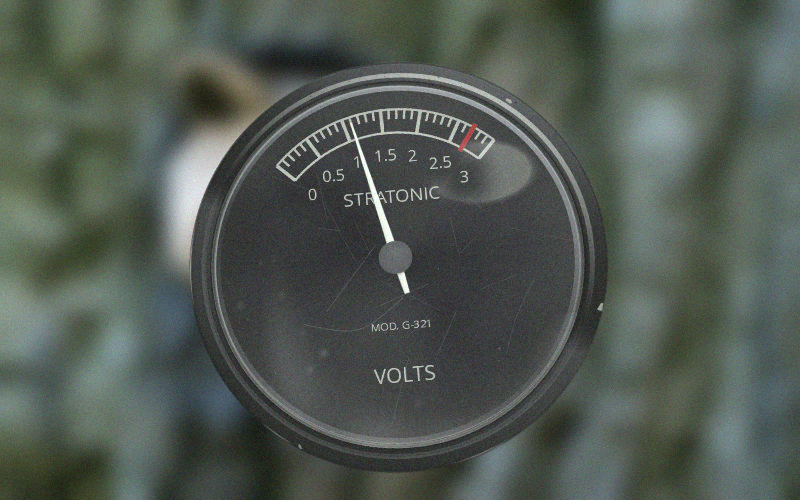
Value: 1.1 V
